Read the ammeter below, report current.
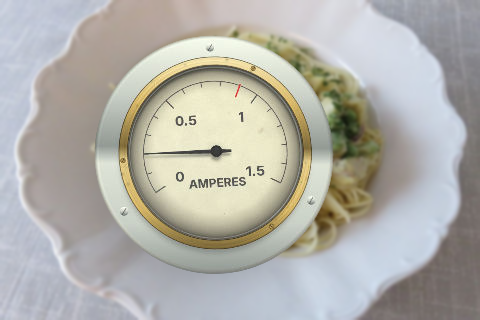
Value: 0.2 A
